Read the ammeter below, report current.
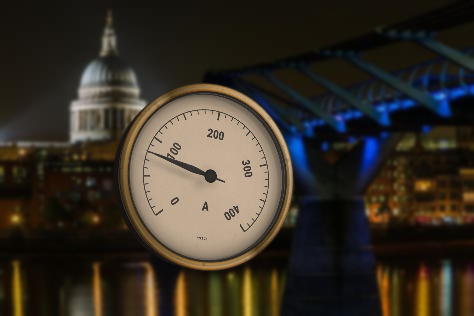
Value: 80 A
